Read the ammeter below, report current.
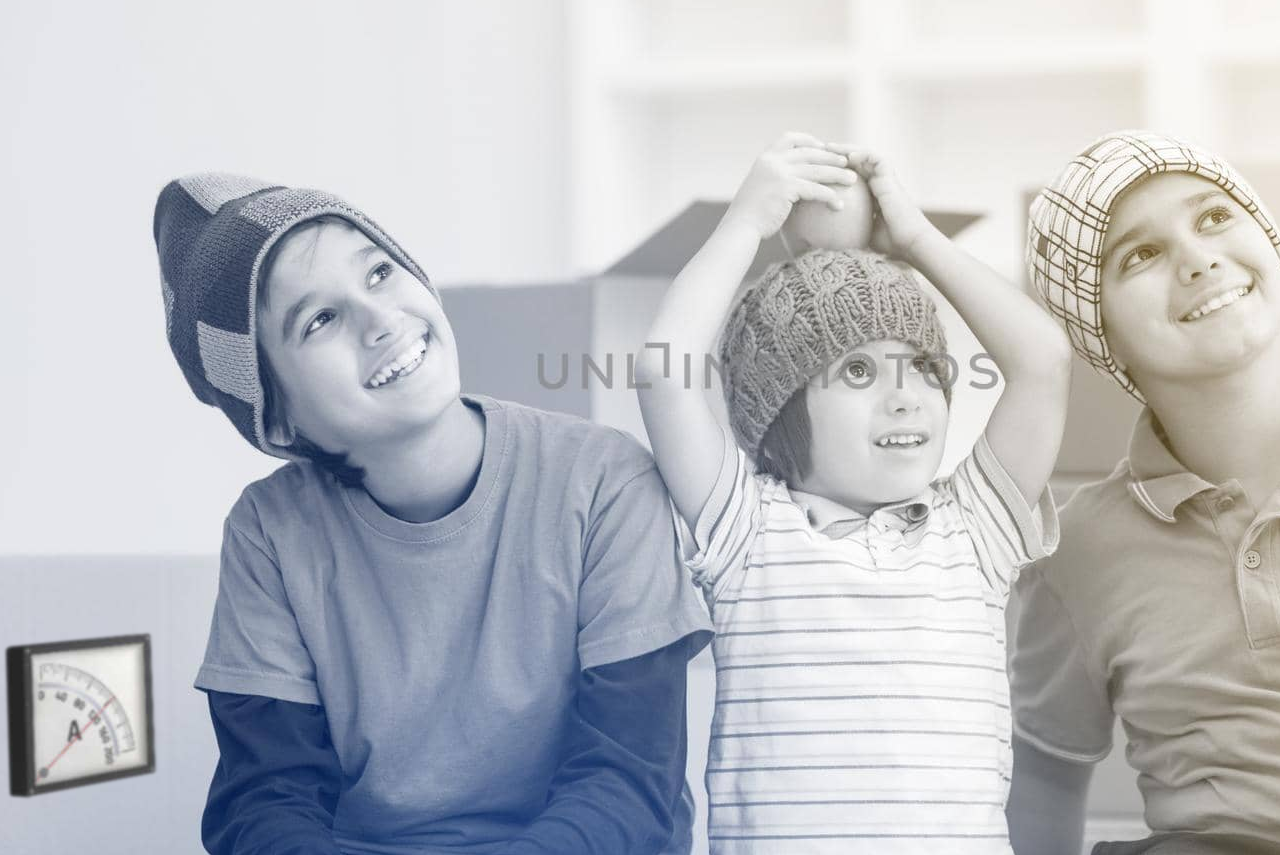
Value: 120 A
